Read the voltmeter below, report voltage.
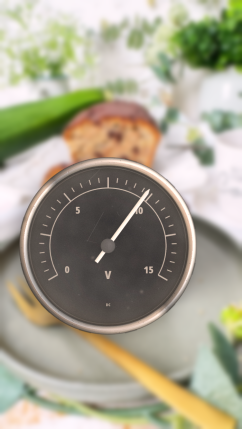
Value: 9.75 V
